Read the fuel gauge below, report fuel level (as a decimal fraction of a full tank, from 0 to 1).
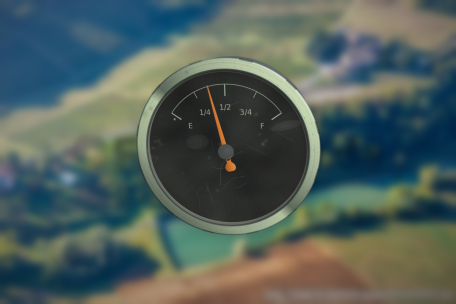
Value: 0.375
